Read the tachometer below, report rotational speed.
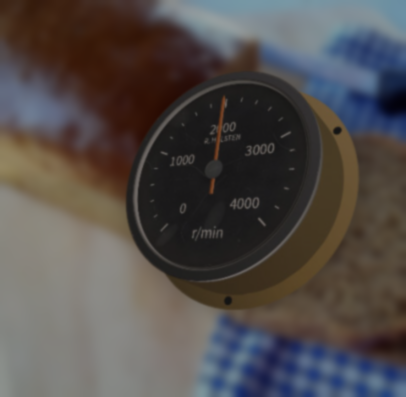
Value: 2000 rpm
